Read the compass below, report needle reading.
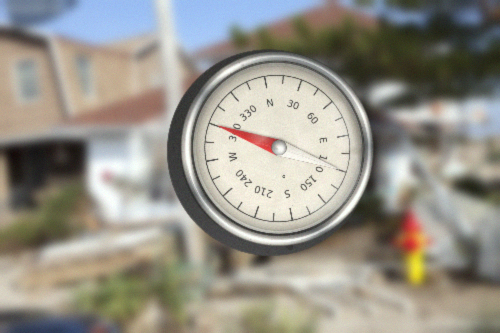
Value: 300 °
